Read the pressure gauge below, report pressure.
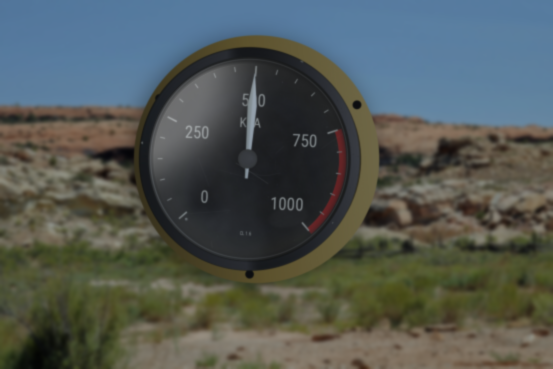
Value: 500 kPa
